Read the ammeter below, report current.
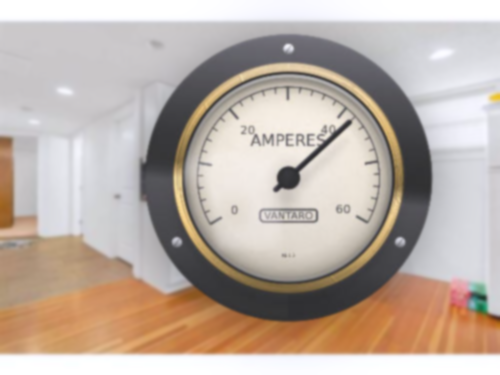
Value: 42 A
